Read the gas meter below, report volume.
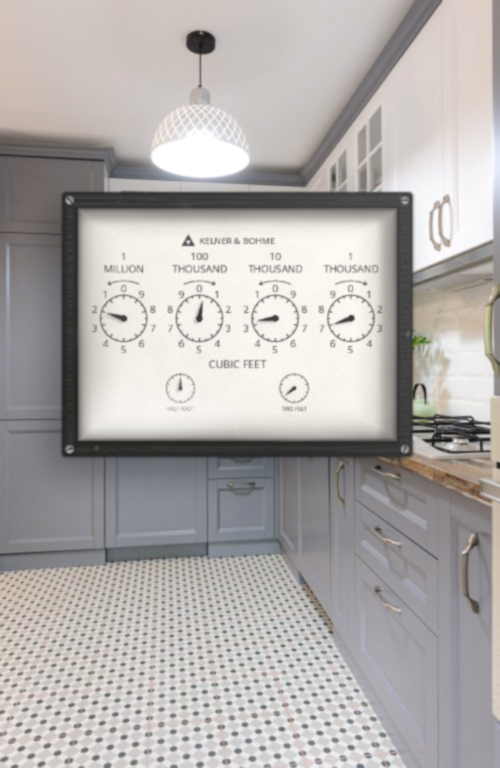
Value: 202700 ft³
